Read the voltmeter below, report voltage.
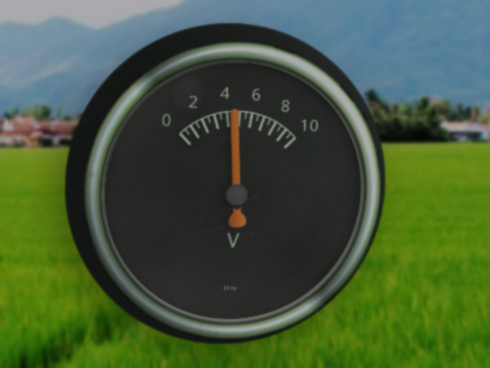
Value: 4.5 V
